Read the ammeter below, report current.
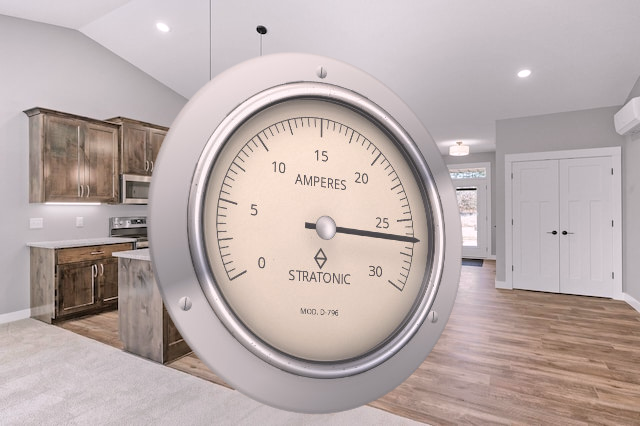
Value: 26.5 A
